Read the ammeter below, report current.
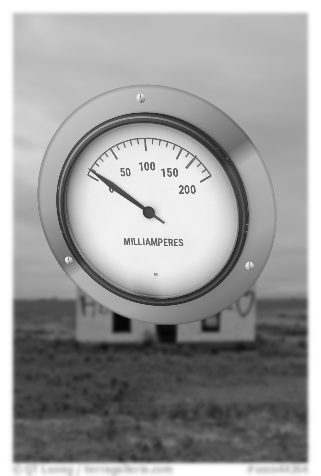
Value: 10 mA
